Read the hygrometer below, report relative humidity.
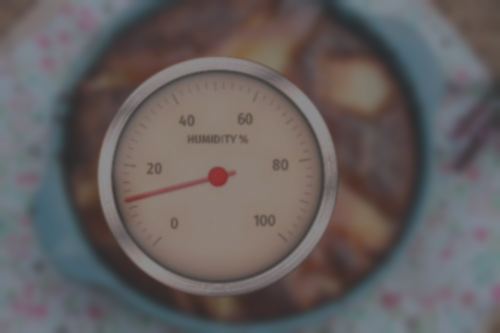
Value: 12 %
